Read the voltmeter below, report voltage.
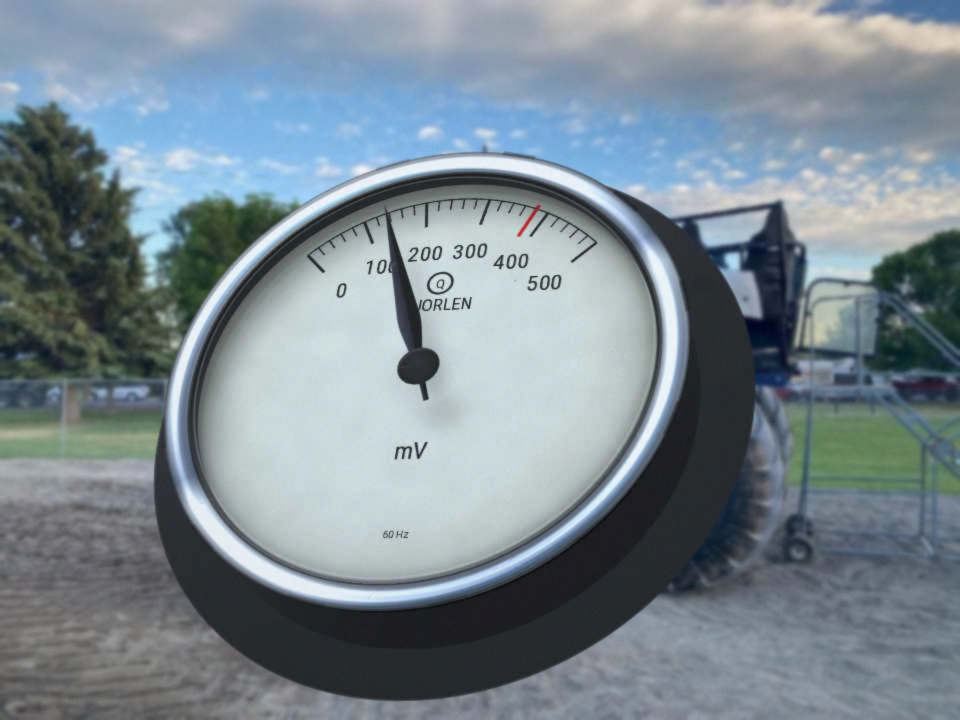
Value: 140 mV
